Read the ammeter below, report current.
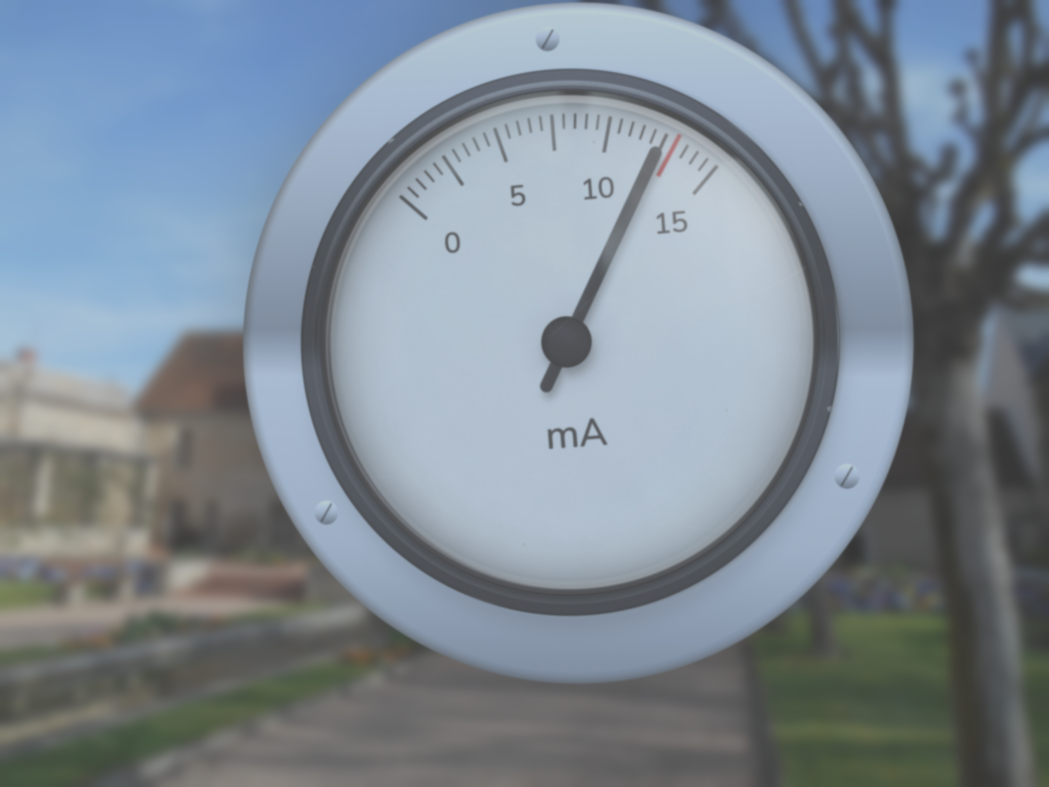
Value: 12.5 mA
